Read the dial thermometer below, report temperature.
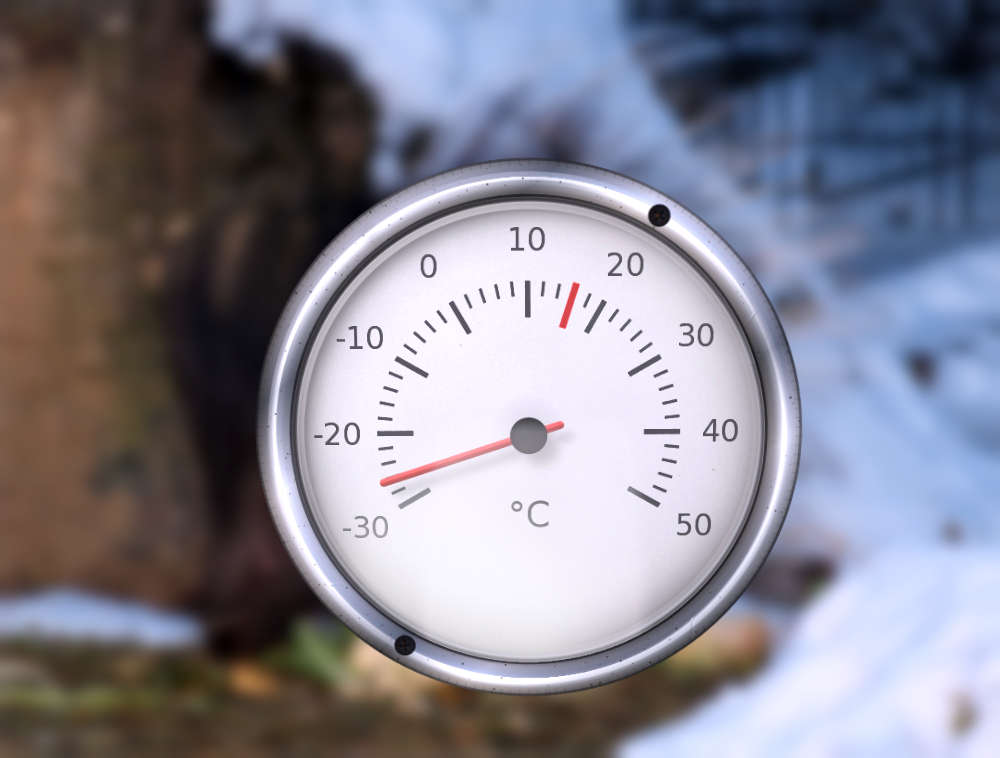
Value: -26 °C
